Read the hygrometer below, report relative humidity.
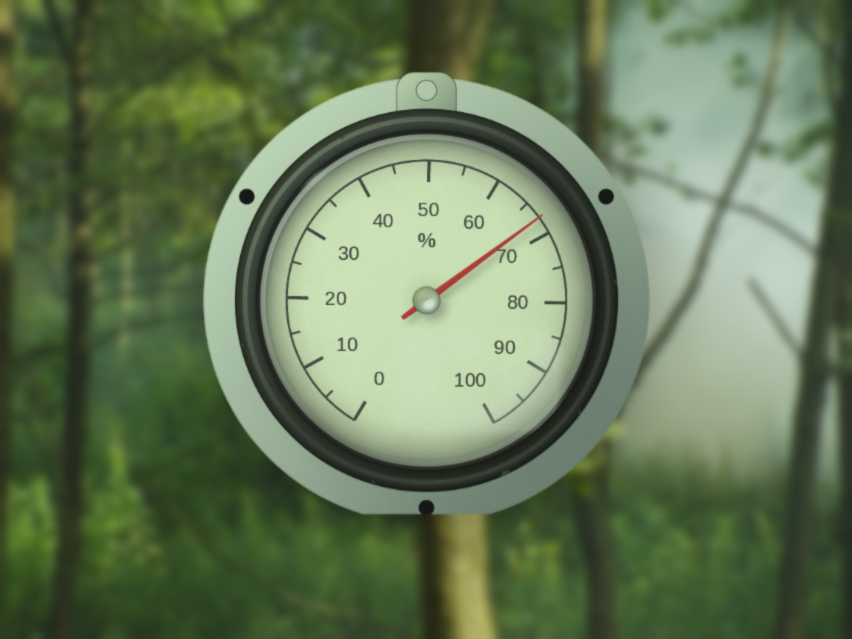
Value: 67.5 %
